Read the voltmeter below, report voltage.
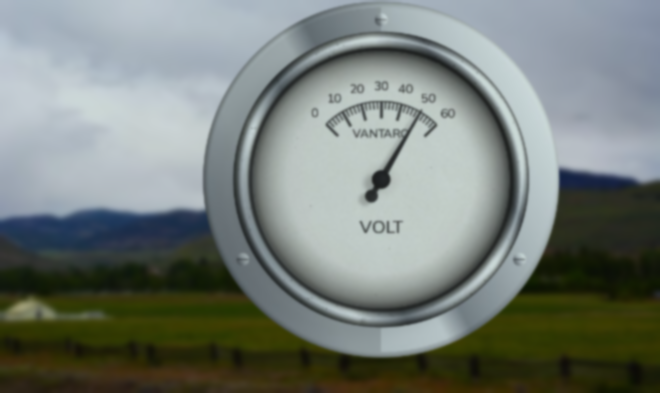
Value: 50 V
